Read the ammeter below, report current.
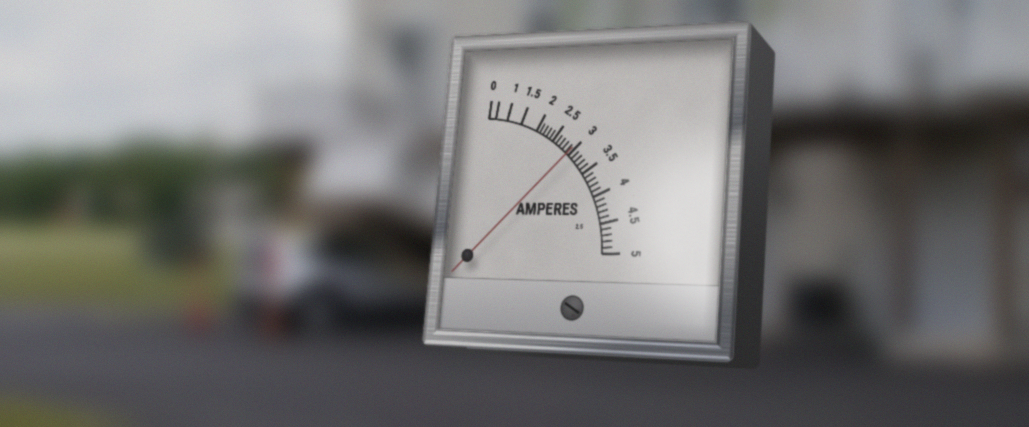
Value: 3 A
